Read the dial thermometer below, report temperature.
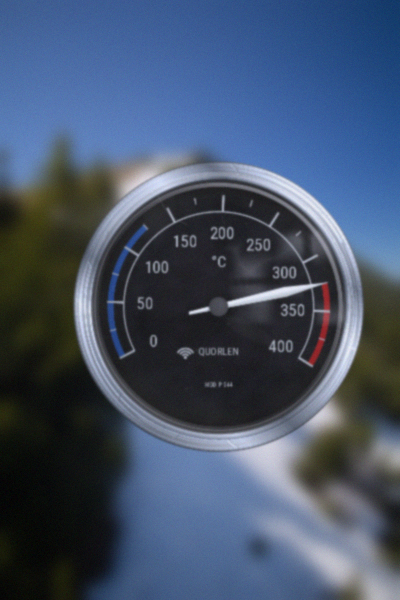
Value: 325 °C
